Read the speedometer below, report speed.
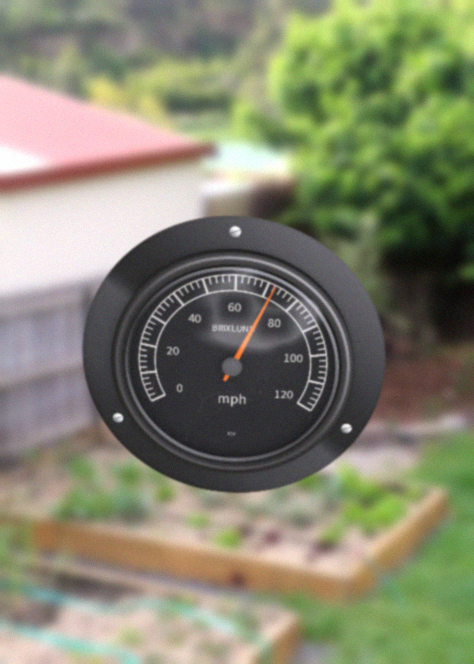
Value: 72 mph
